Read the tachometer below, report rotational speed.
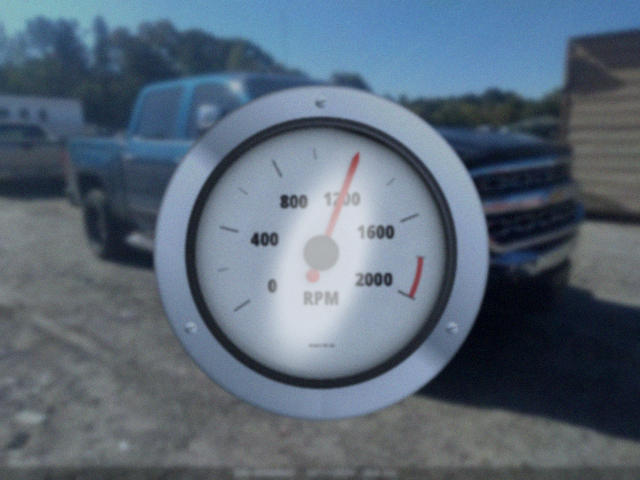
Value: 1200 rpm
